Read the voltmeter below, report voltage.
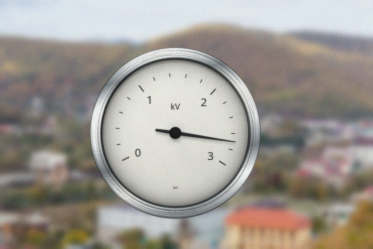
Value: 2.7 kV
